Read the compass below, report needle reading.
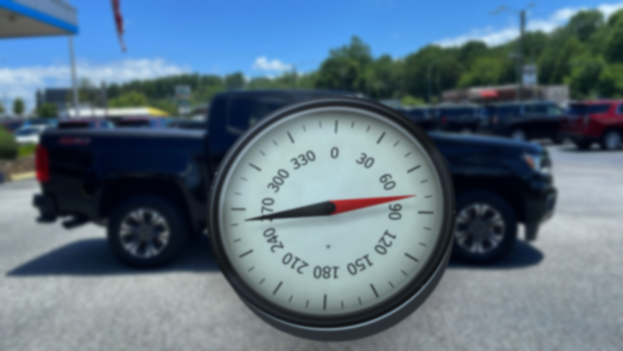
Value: 80 °
